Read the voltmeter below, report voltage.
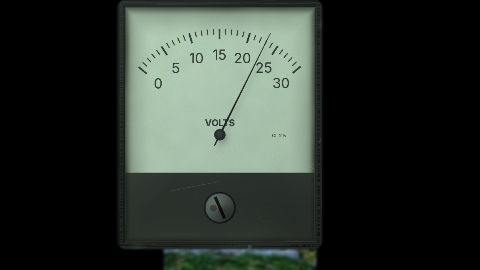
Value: 23 V
